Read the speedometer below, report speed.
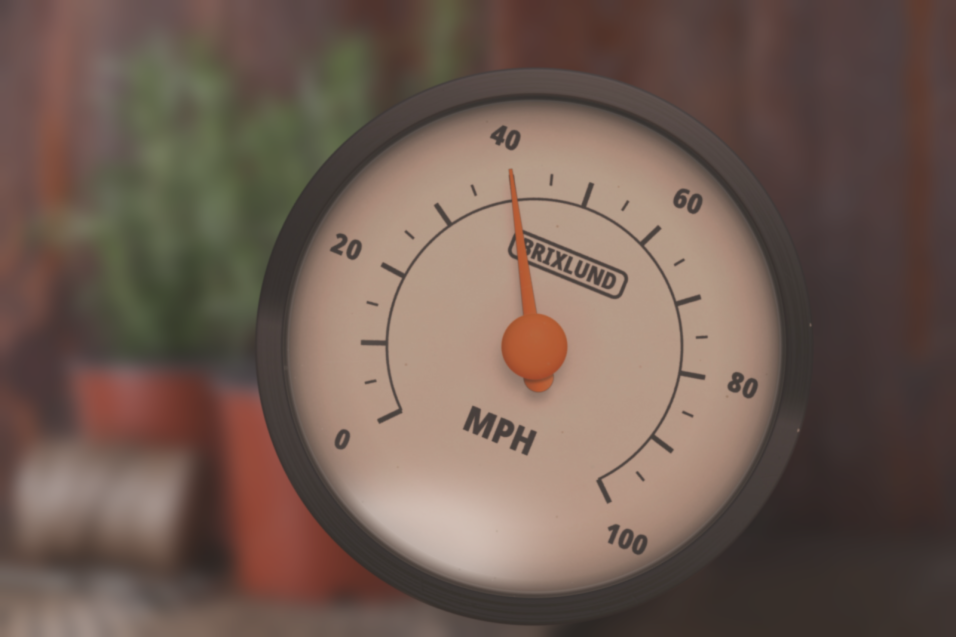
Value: 40 mph
